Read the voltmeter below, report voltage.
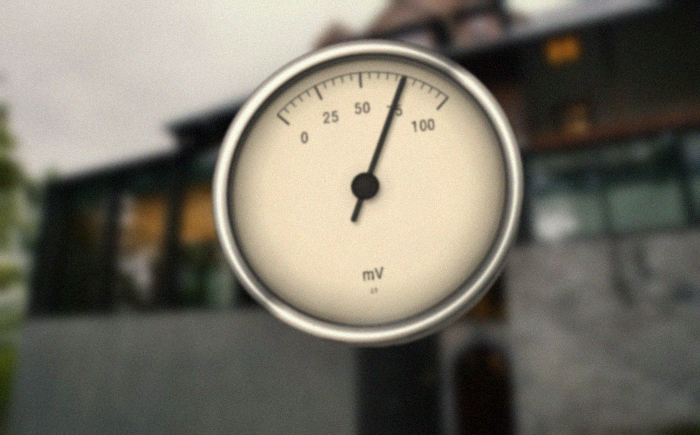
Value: 75 mV
